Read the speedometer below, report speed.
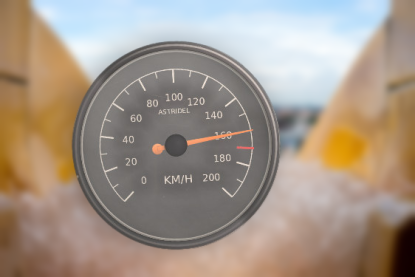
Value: 160 km/h
